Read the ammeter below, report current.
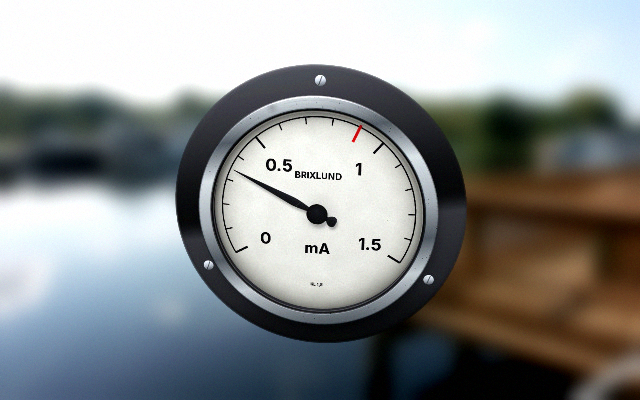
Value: 0.35 mA
